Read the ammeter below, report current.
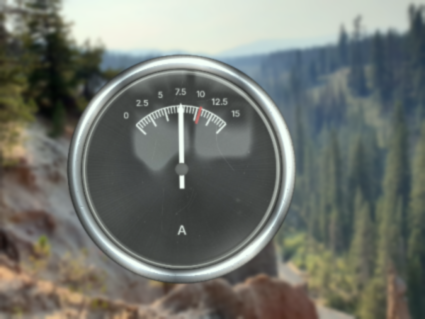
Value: 7.5 A
